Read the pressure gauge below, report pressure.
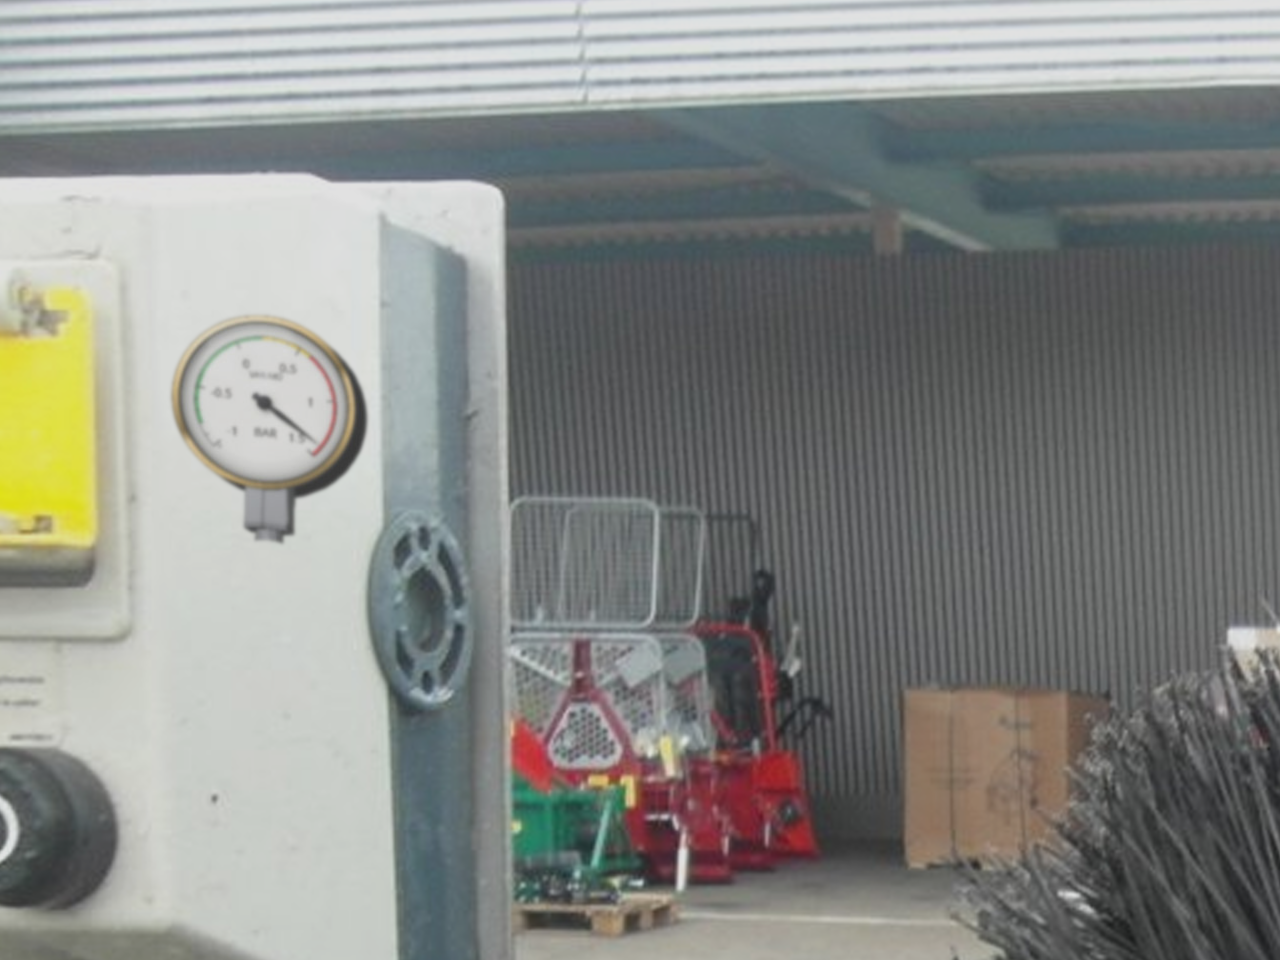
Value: 1.4 bar
